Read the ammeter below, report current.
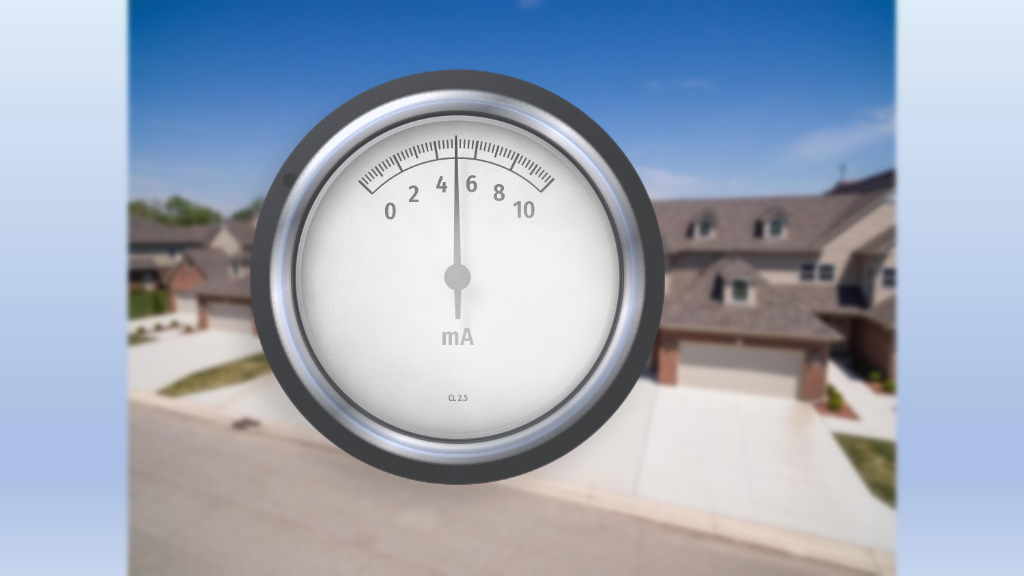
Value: 5 mA
